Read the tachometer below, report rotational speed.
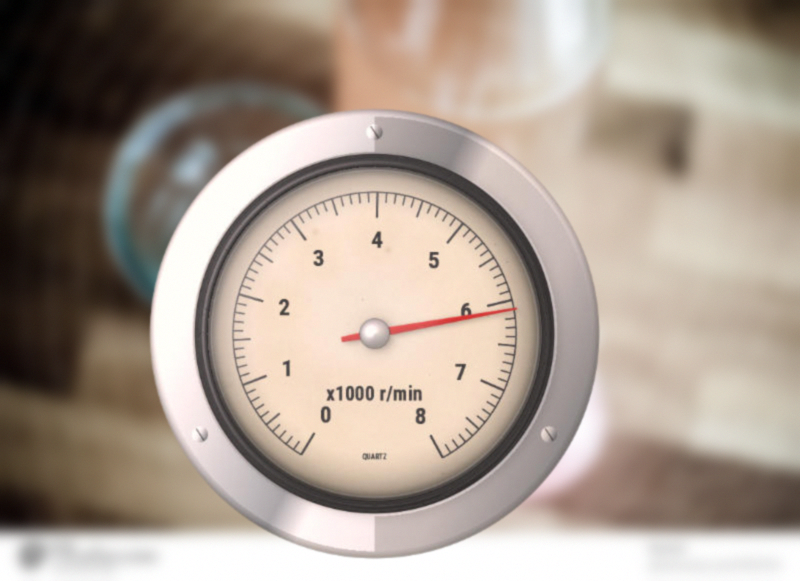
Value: 6100 rpm
